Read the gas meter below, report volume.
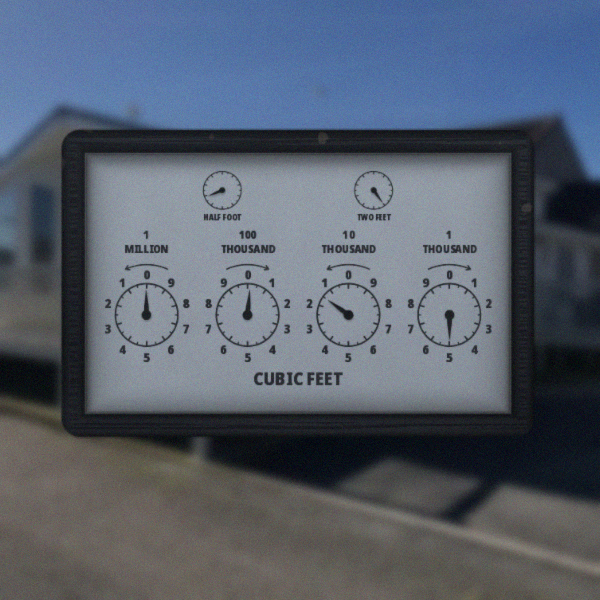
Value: 1500 ft³
